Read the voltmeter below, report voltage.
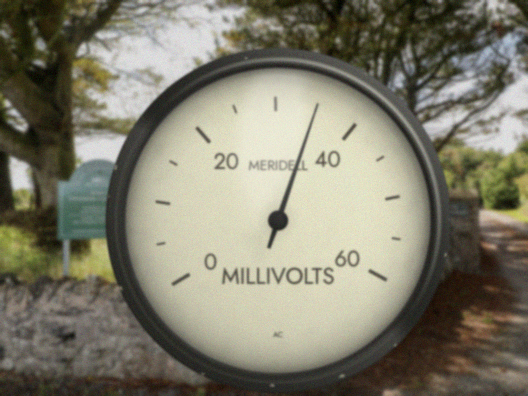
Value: 35 mV
